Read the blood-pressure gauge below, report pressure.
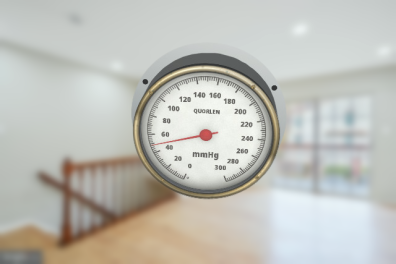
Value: 50 mmHg
